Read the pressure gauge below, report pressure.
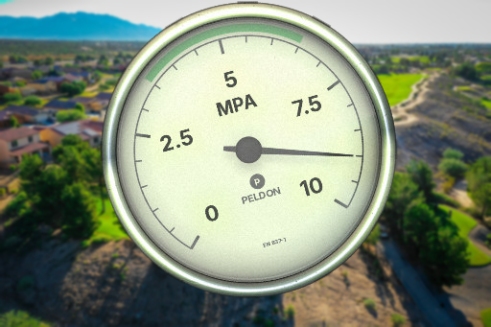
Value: 9 MPa
